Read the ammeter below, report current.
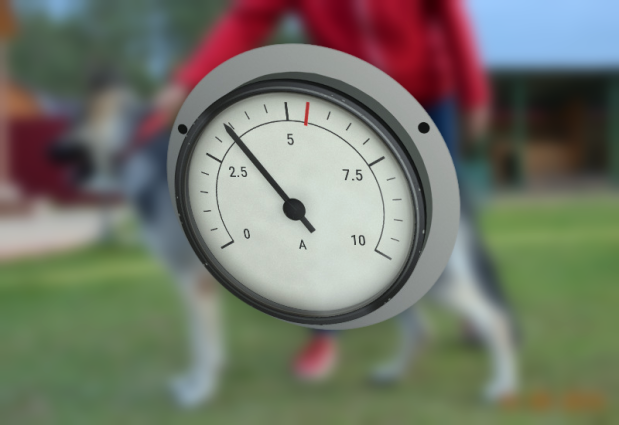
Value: 3.5 A
